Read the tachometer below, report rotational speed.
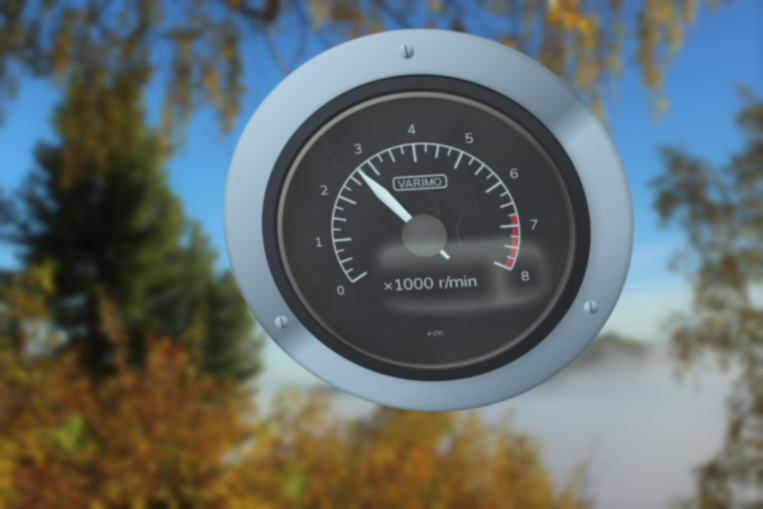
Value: 2750 rpm
